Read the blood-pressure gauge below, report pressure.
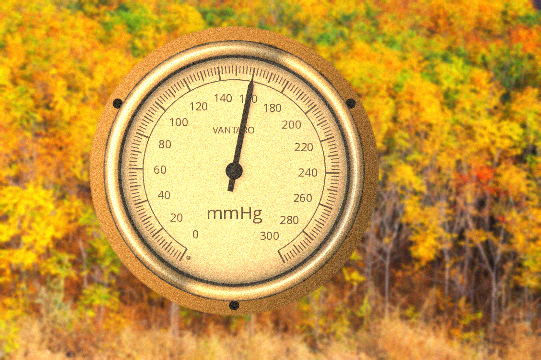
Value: 160 mmHg
